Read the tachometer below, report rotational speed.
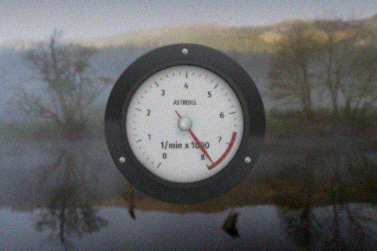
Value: 7800 rpm
